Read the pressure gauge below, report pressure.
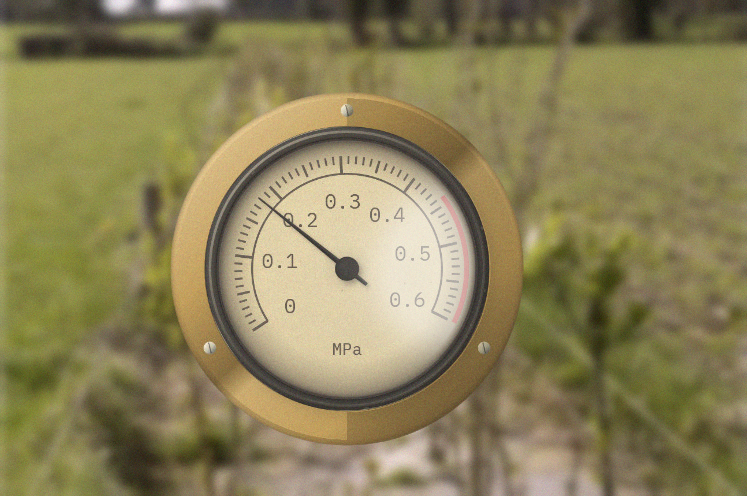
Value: 0.18 MPa
